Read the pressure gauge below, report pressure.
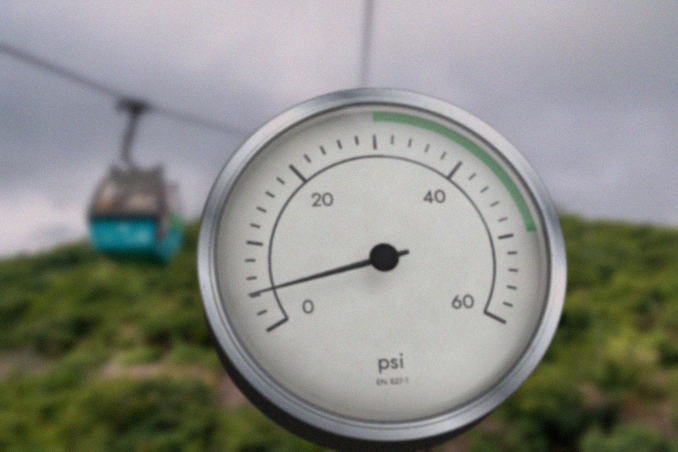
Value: 4 psi
